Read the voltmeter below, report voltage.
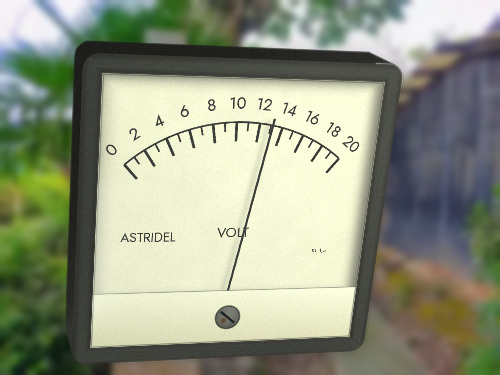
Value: 13 V
